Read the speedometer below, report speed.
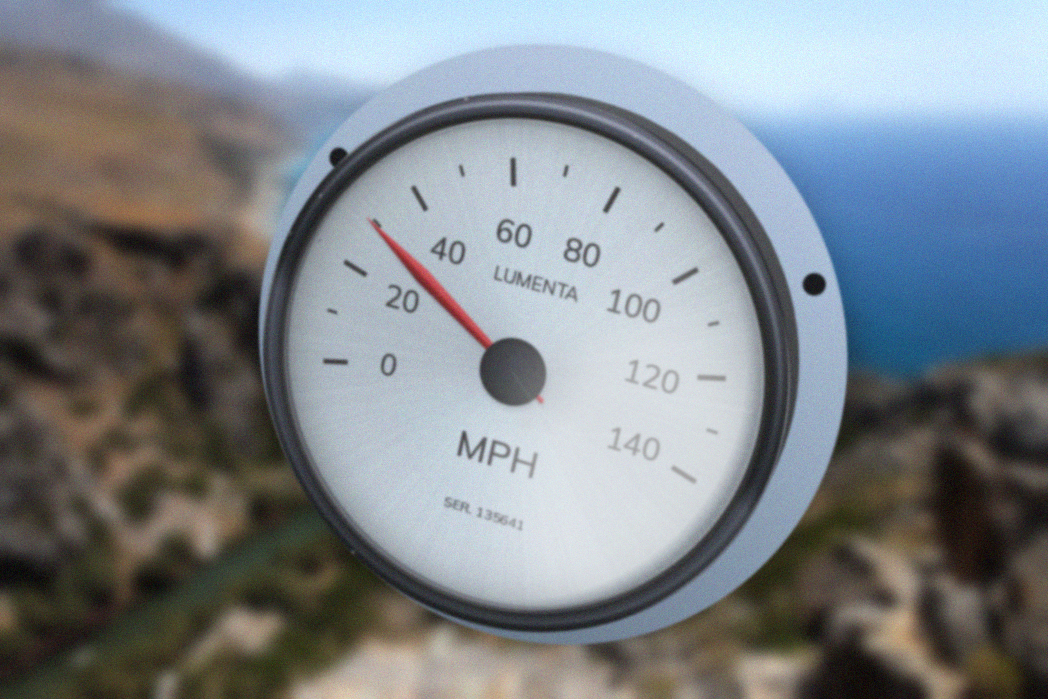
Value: 30 mph
